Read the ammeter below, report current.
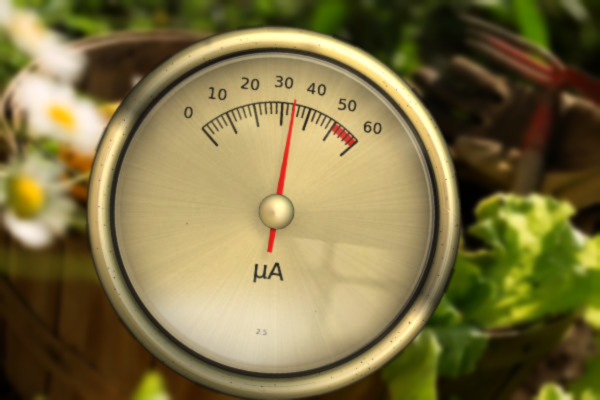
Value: 34 µA
